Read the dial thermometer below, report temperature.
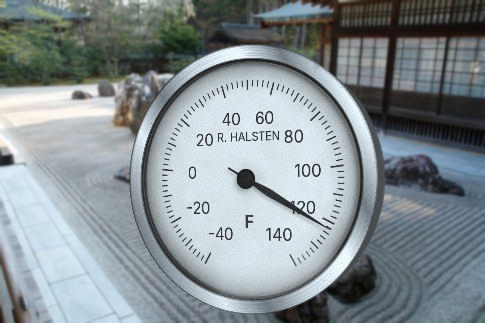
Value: 122 °F
